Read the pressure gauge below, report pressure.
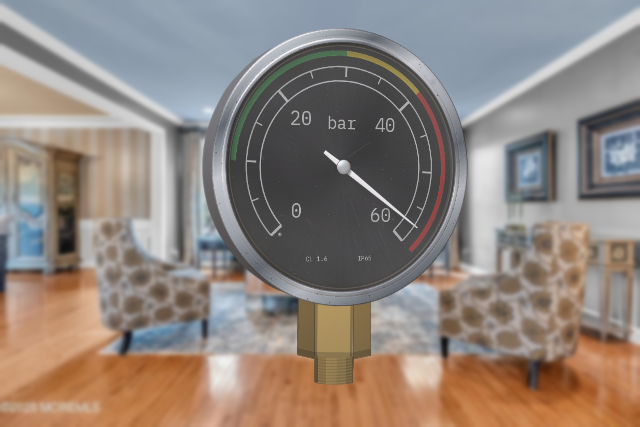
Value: 57.5 bar
